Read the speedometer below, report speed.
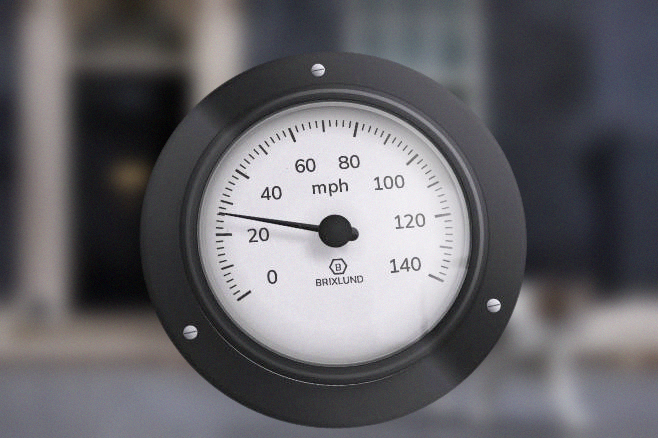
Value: 26 mph
